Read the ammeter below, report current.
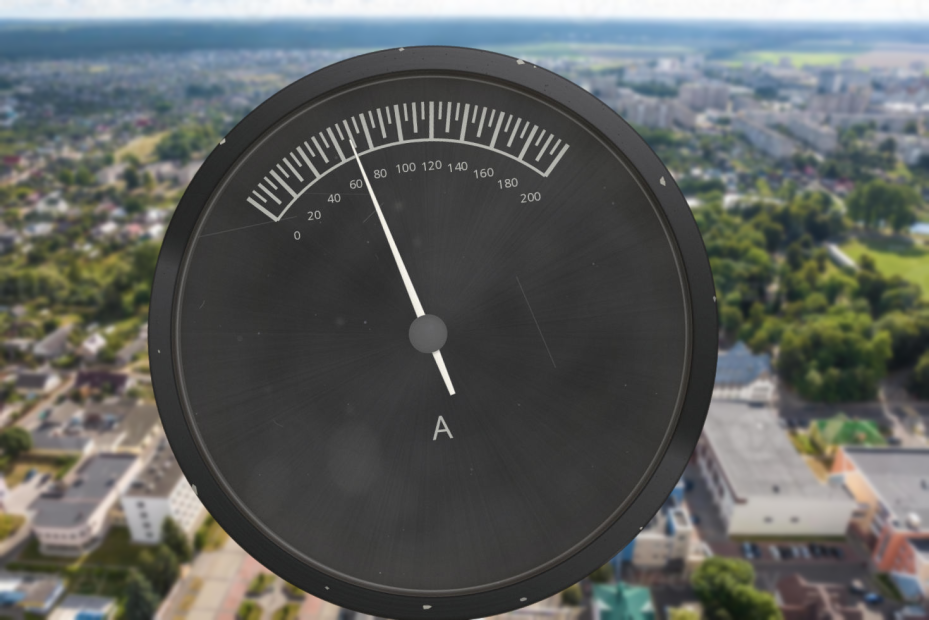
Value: 70 A
